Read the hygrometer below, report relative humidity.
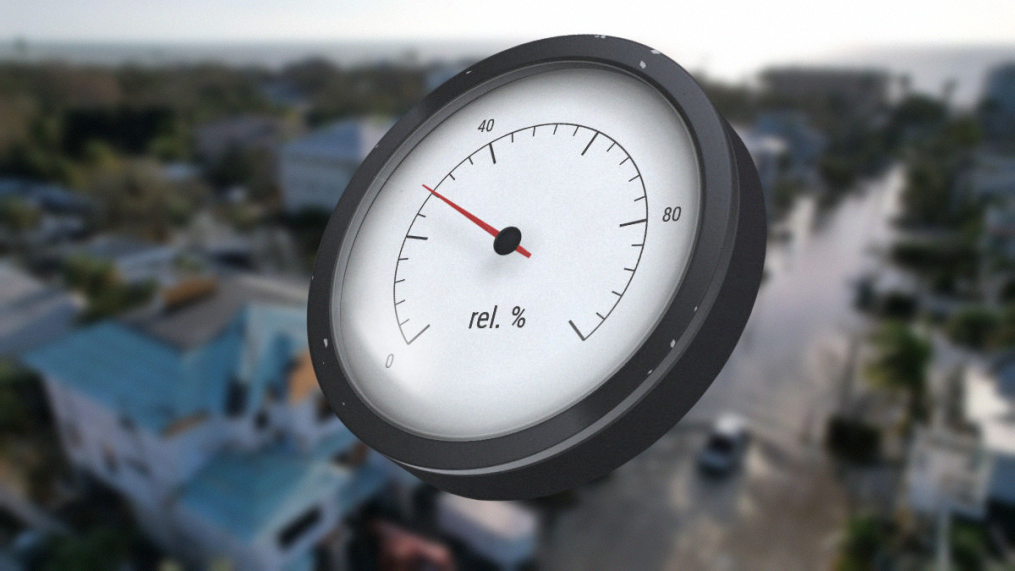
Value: 28 %
